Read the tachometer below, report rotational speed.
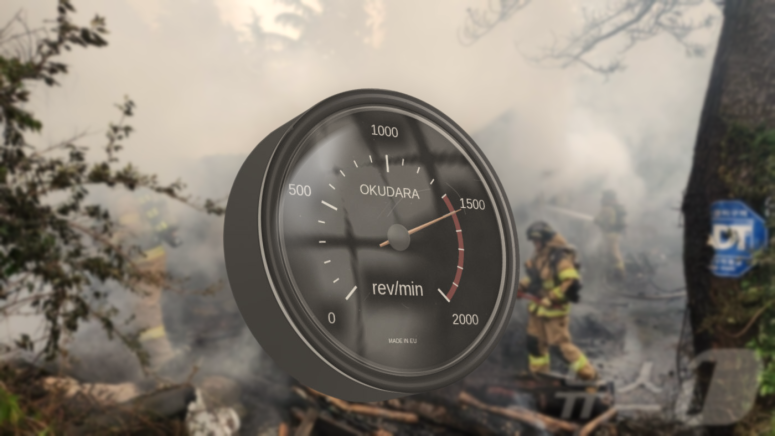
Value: 1500 rpm
